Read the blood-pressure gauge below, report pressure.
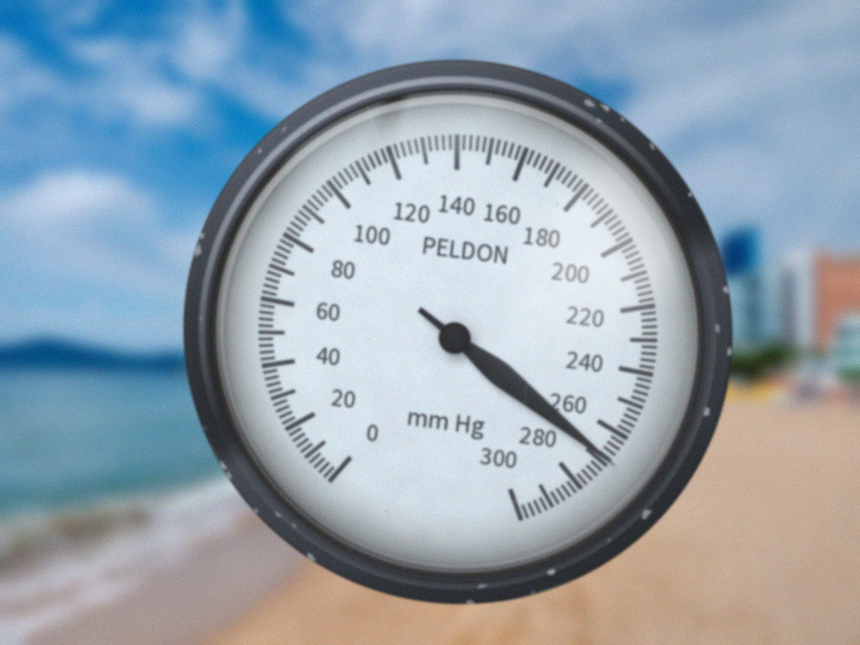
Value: 268 mmHg
